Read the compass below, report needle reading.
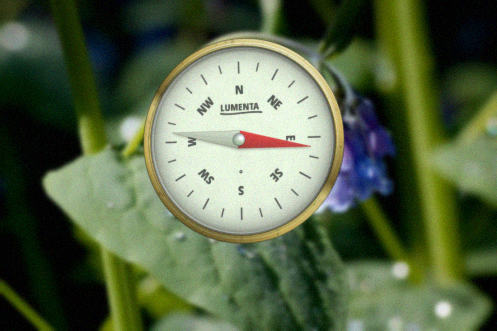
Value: 97.5 °
